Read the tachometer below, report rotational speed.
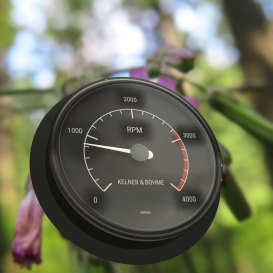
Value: 800 rpm
